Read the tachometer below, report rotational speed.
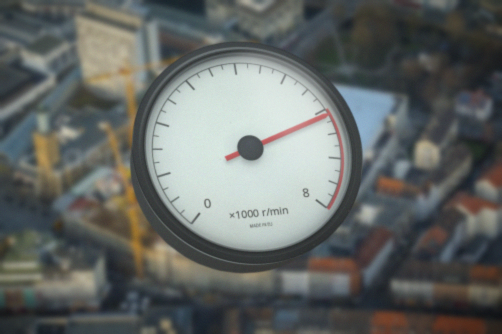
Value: 6125 rpm
